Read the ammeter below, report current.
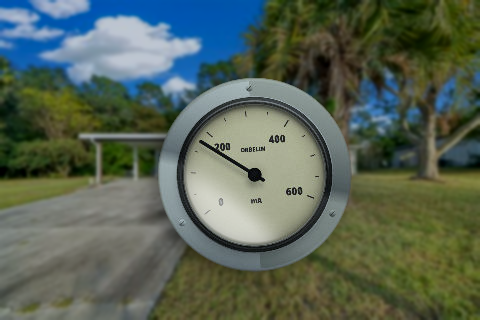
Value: 175 mA
